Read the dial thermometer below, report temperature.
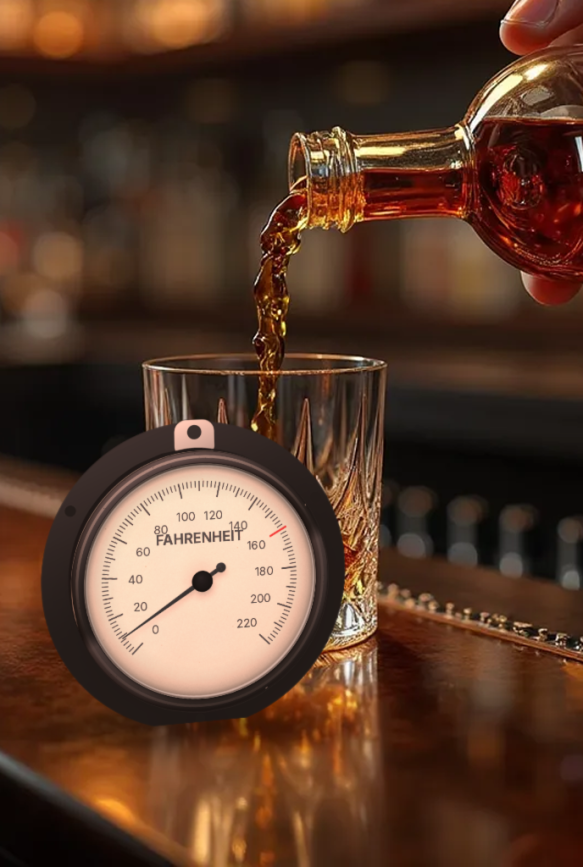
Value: 10 °F
